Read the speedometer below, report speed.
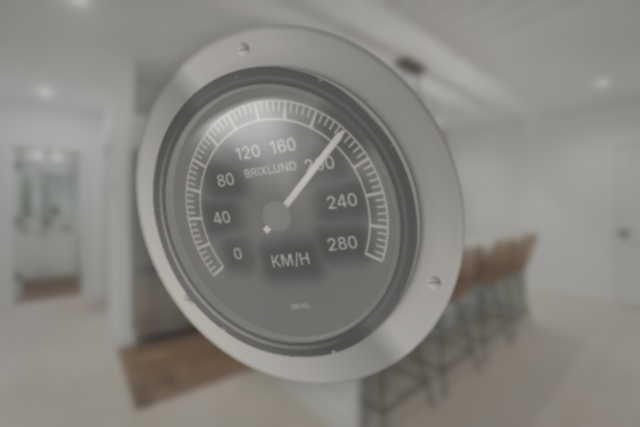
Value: 200 km/h
